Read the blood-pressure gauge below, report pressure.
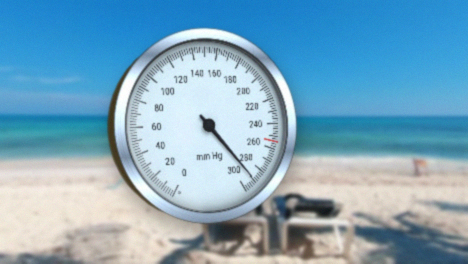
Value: 290 mmHg
